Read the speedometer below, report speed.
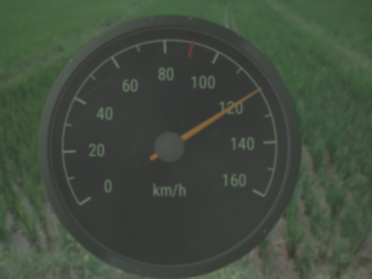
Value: 120 km/h
